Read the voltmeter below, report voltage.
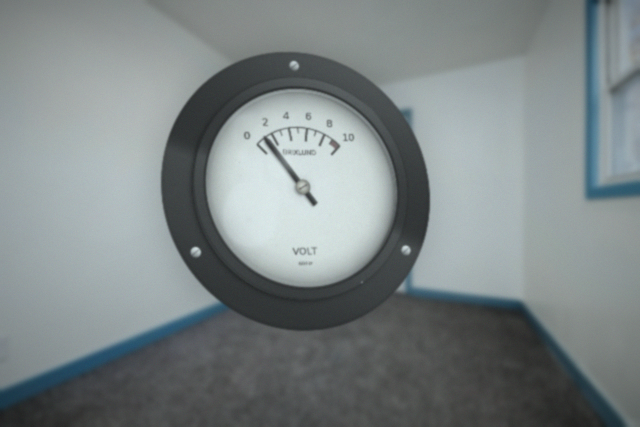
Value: 1 V
